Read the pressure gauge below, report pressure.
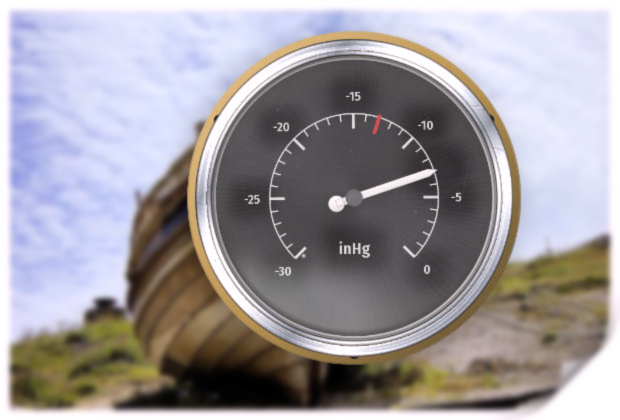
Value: -7 inHg
